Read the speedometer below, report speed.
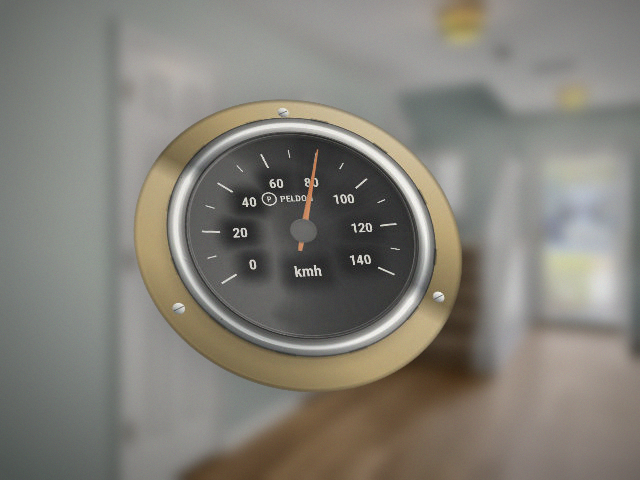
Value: 80 km/h
